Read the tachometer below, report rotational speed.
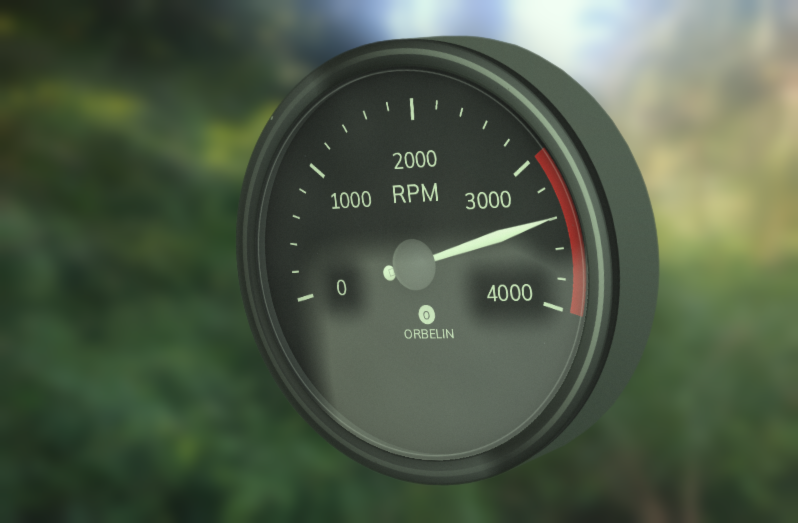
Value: 3400 rpm
